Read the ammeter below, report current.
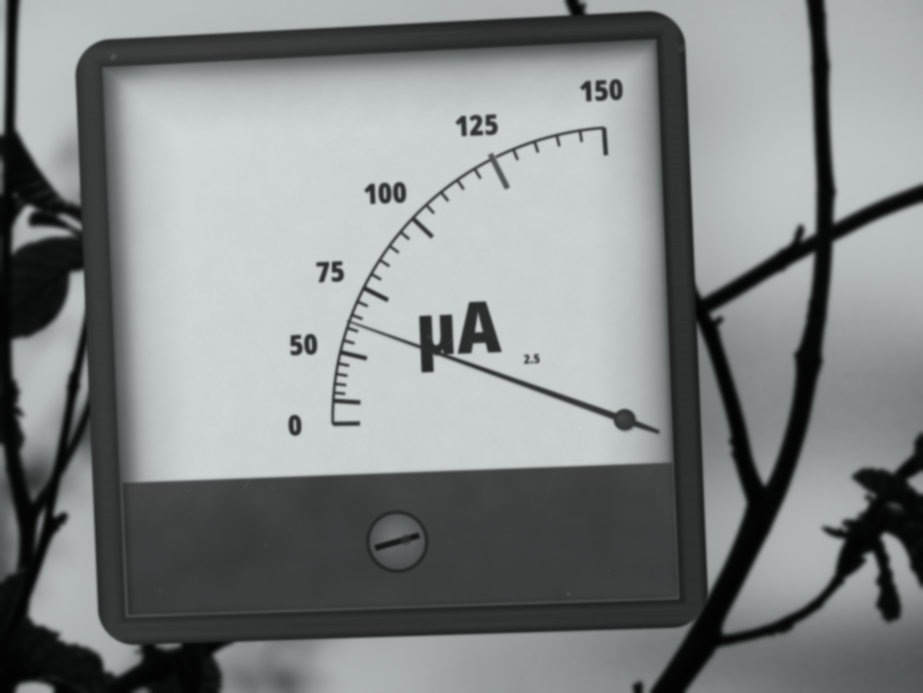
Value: 62.5 µA
